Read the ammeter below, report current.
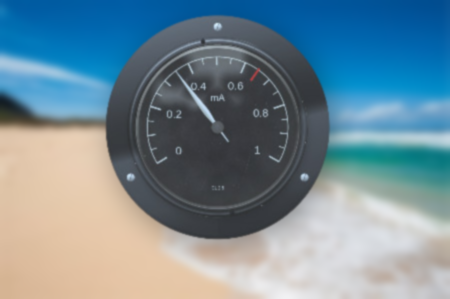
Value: 0.35 mA
